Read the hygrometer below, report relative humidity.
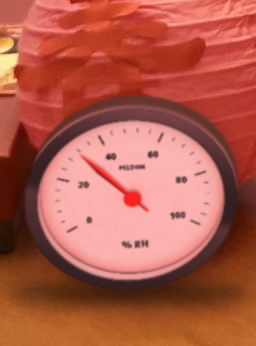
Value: 32 %
